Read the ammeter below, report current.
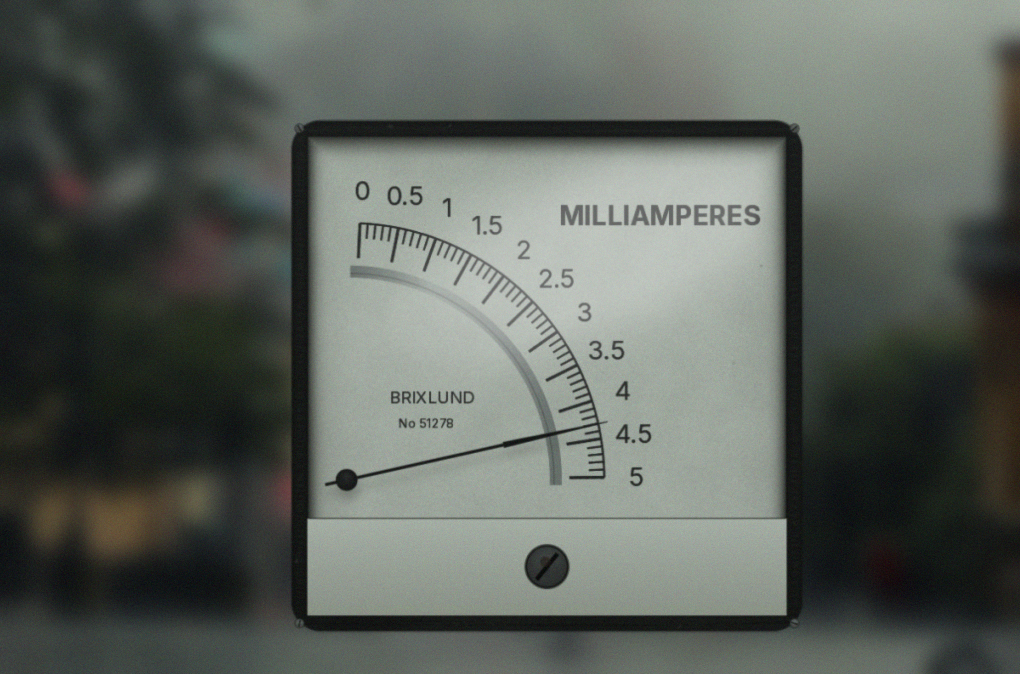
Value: 4.3 mA
